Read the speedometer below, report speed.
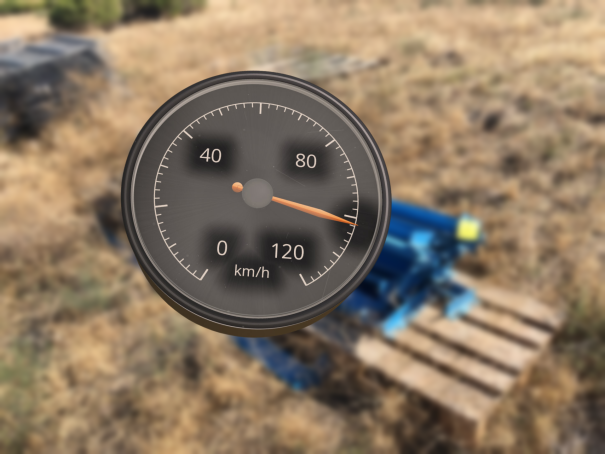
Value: 102 km/h
